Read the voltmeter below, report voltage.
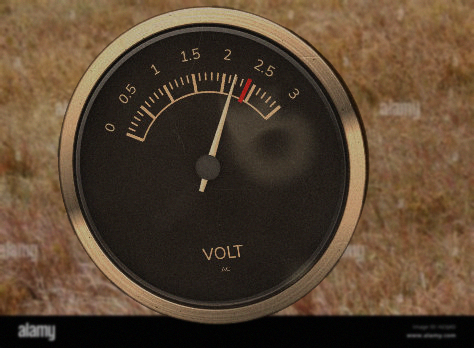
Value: 2.2 V
